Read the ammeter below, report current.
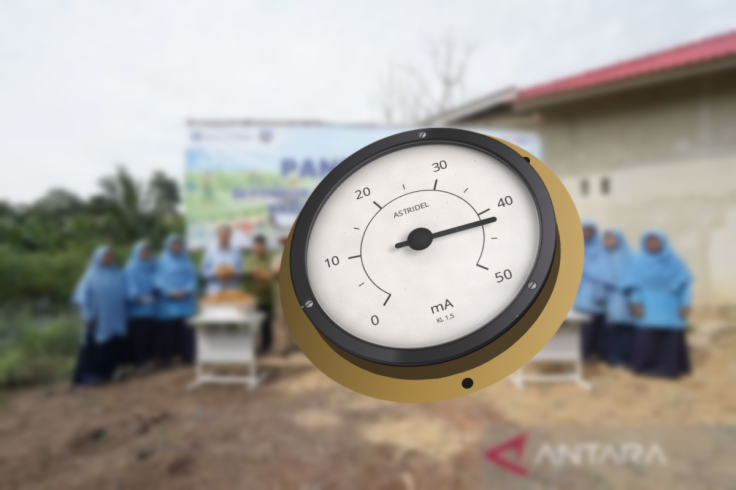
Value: 42.5 mA
